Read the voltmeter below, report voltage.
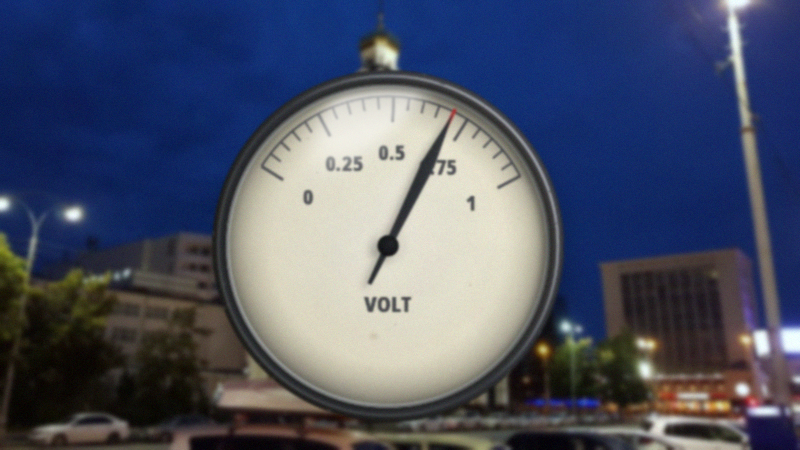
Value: 0.7 V
